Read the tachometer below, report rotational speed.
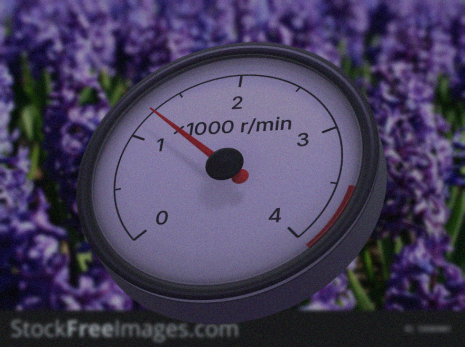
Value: 1250 rpm
